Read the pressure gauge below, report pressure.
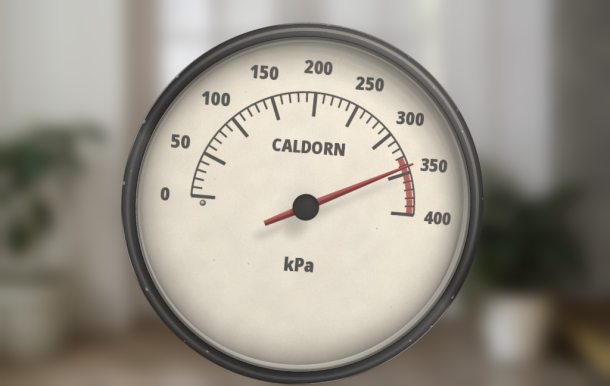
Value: 340 kPa
